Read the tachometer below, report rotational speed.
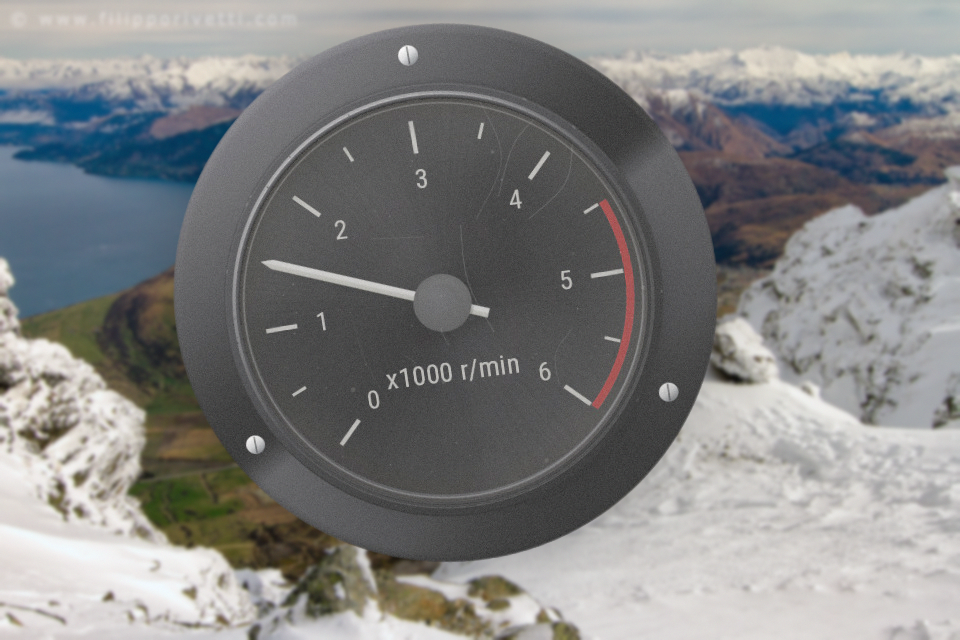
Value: 1500 rpm
